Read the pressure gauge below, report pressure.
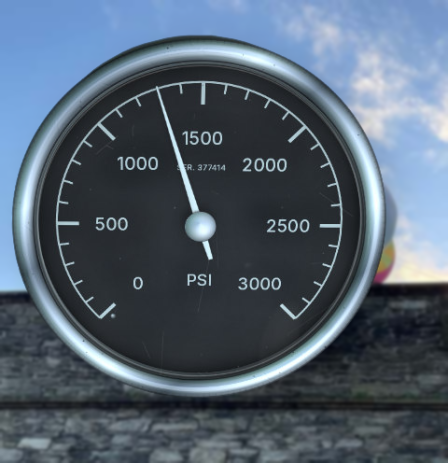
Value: 1300 psi
